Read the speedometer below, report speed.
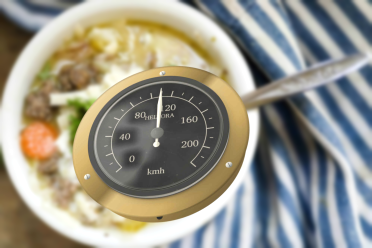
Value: 110 km/h
